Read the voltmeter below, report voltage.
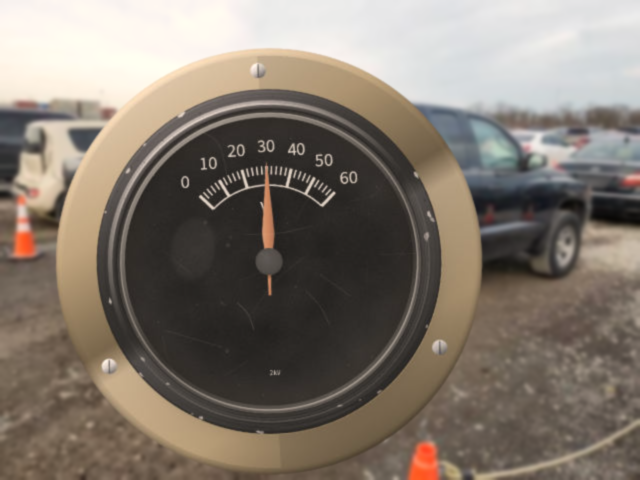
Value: 30 V
